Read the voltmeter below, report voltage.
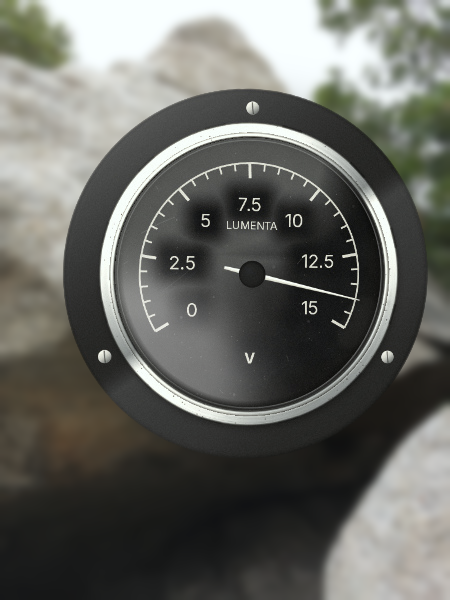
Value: 14 V
